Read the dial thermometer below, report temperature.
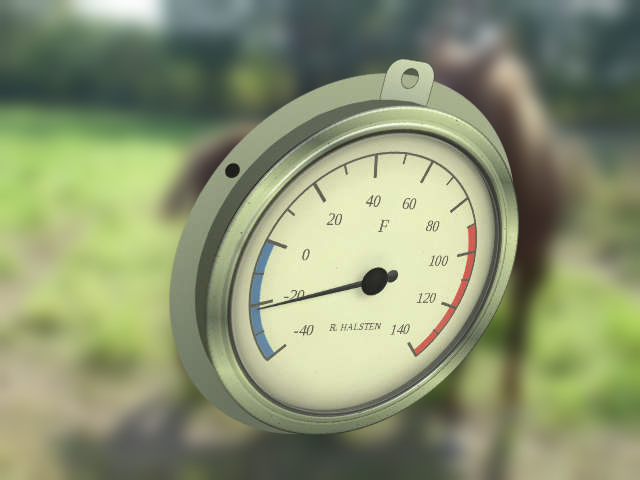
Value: -20 °F
